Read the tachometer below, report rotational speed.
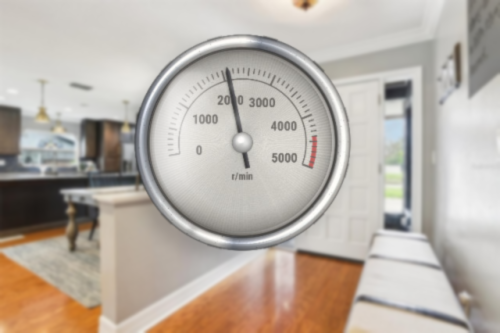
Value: 2100 rpm
